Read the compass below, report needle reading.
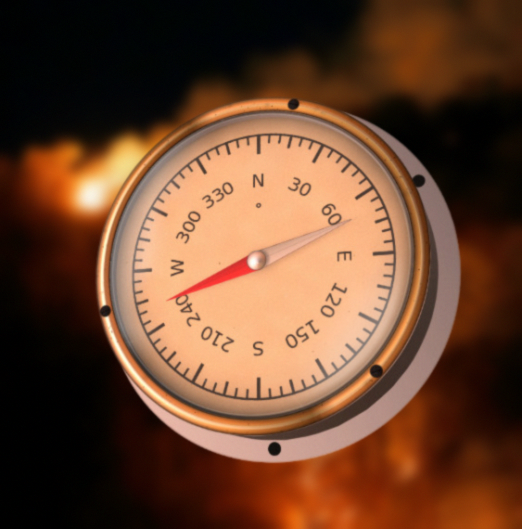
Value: 250 °
